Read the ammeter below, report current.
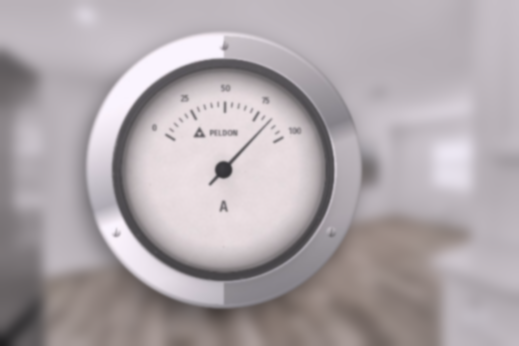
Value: 85 A
